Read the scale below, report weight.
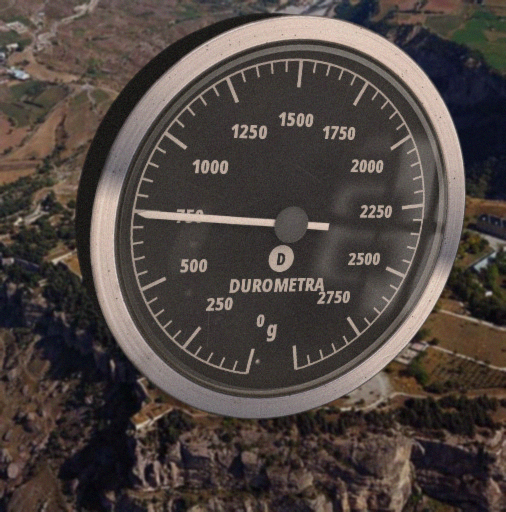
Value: 750 g
